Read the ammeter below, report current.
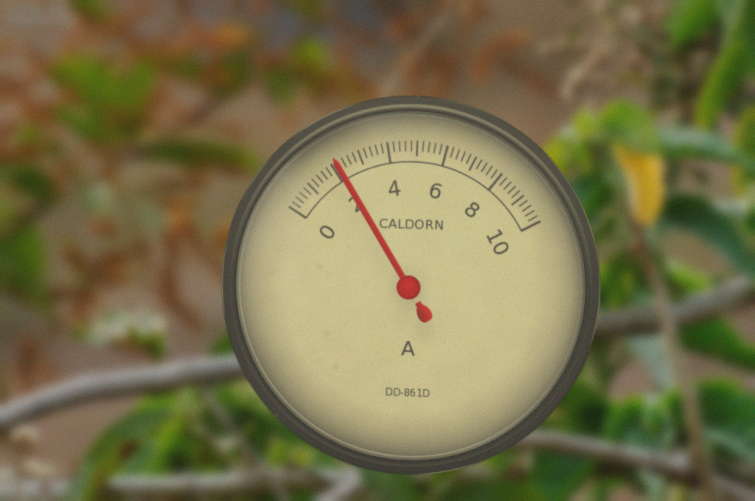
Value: 2.2 A
